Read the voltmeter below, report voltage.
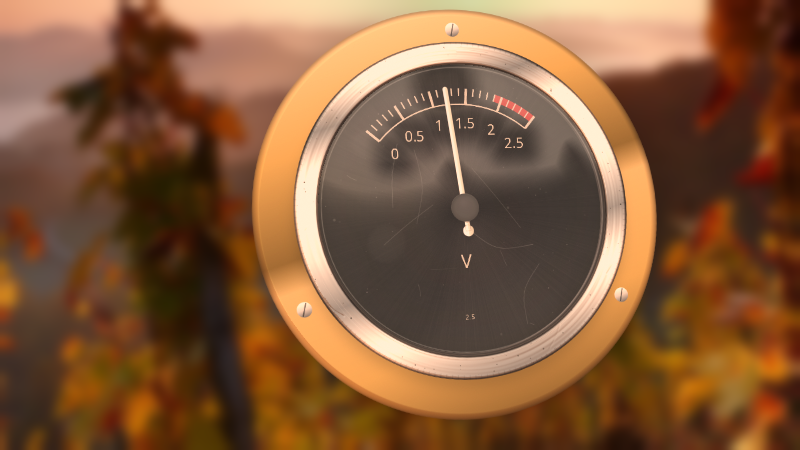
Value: 1.2 V
